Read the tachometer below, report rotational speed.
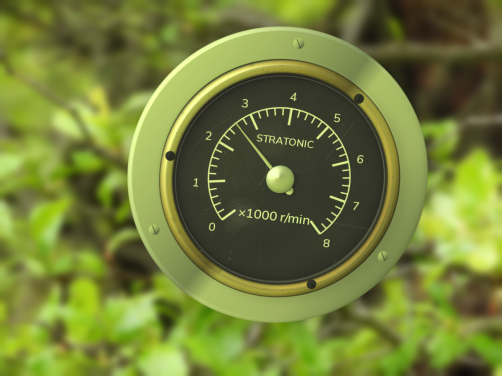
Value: 2600 rpm
